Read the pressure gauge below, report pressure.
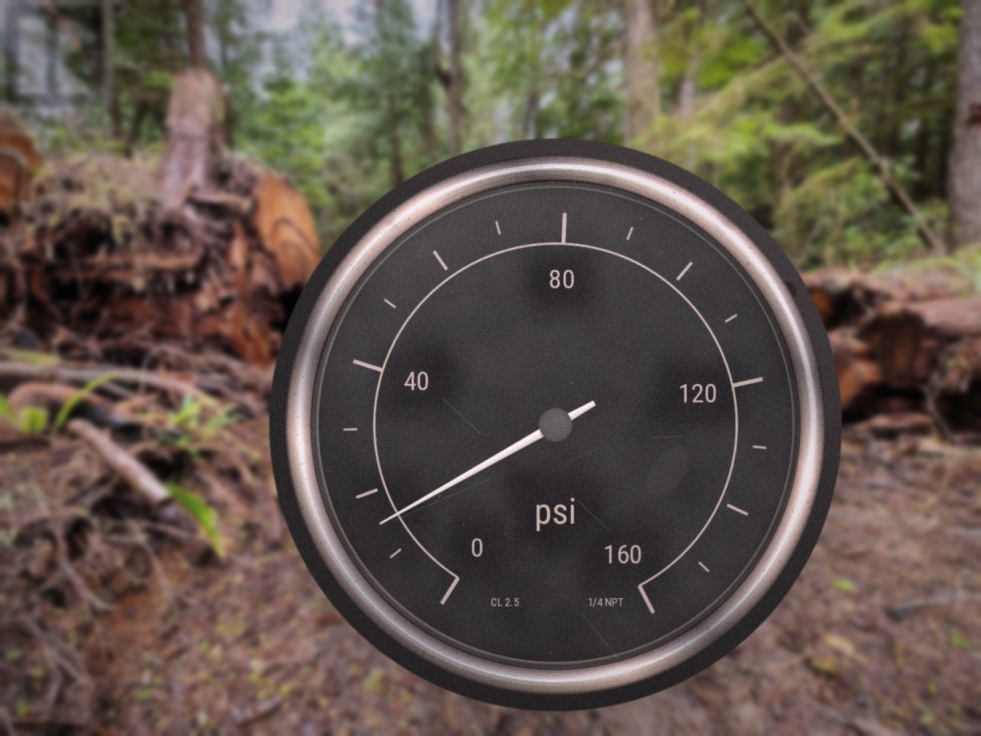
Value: 15 psi
